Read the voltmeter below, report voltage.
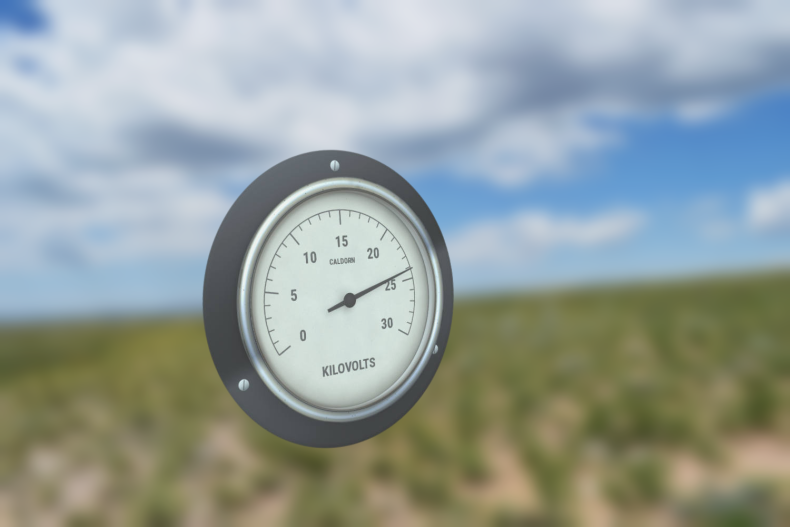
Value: 24 kV
